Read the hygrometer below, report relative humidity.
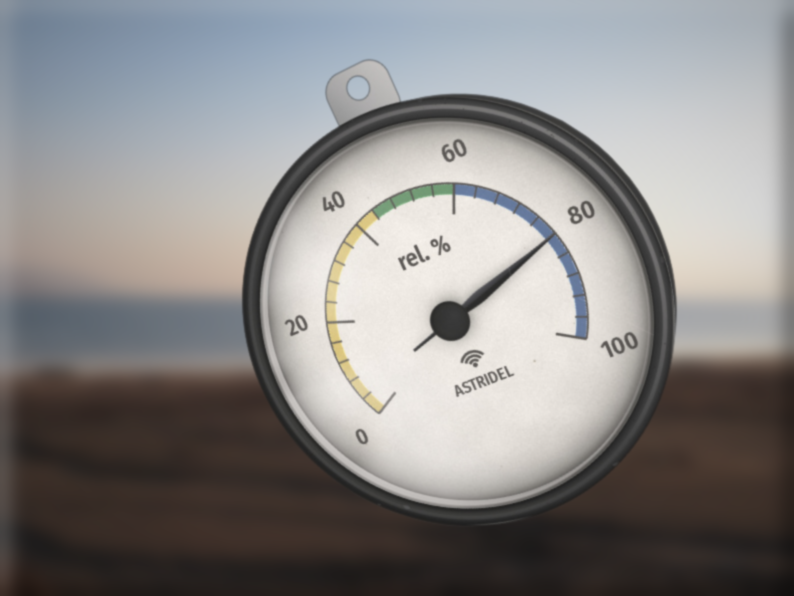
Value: 80 %
